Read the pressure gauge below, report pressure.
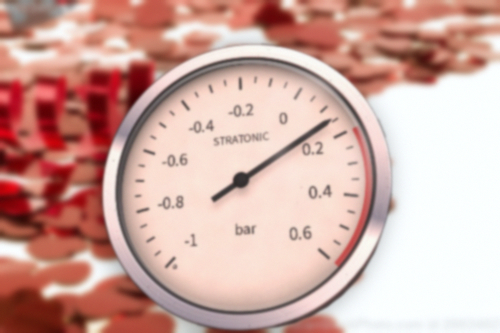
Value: 0.15 bar
